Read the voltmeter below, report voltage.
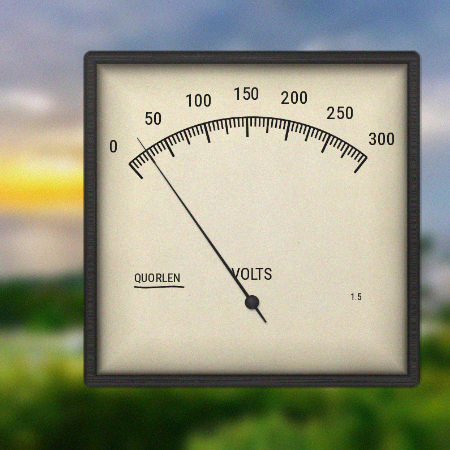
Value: 25 V
